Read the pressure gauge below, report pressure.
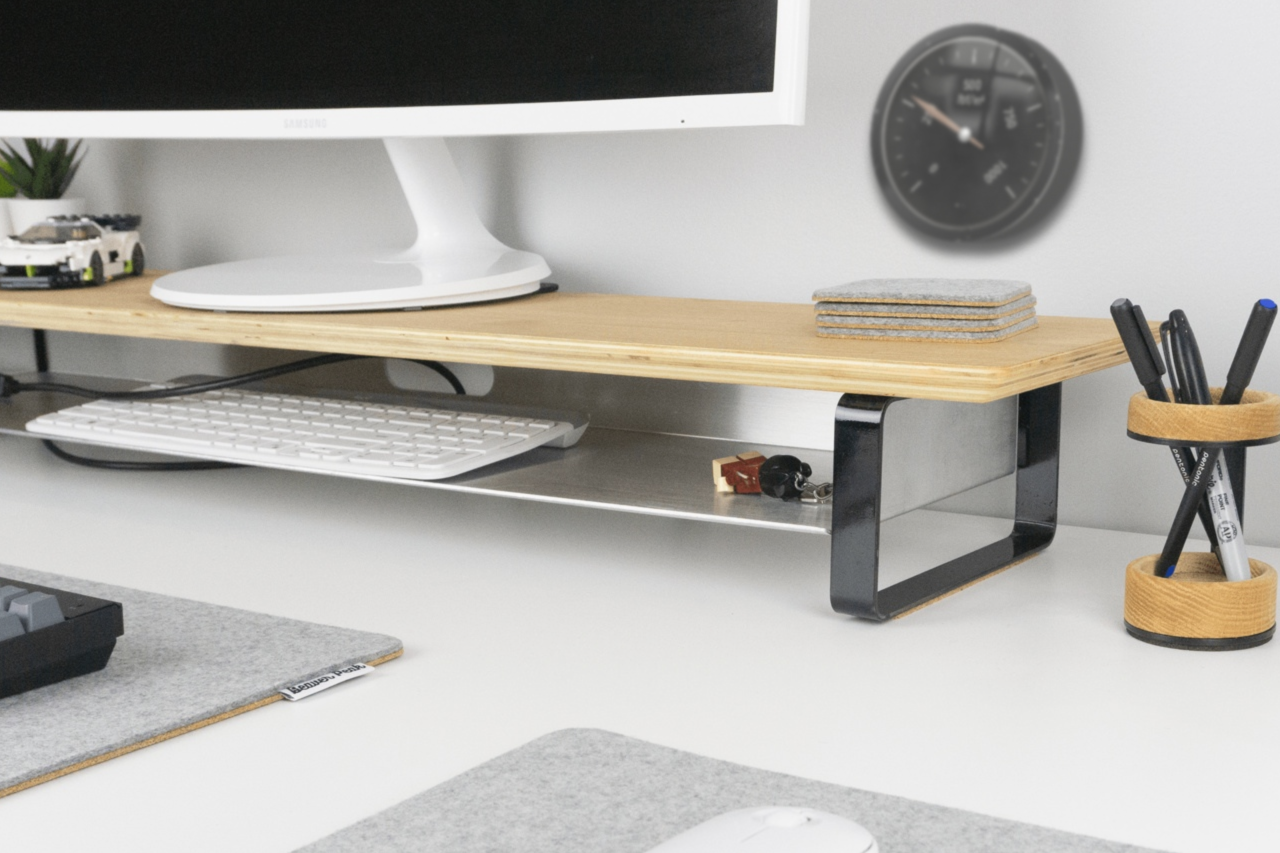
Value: 275 psi
